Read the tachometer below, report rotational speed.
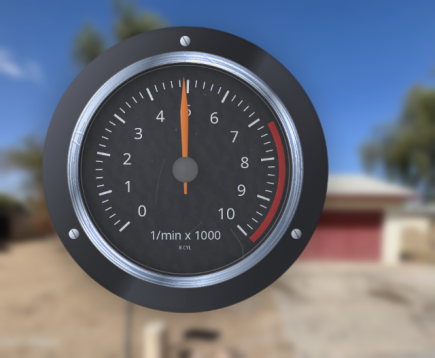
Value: 4900 rpm
